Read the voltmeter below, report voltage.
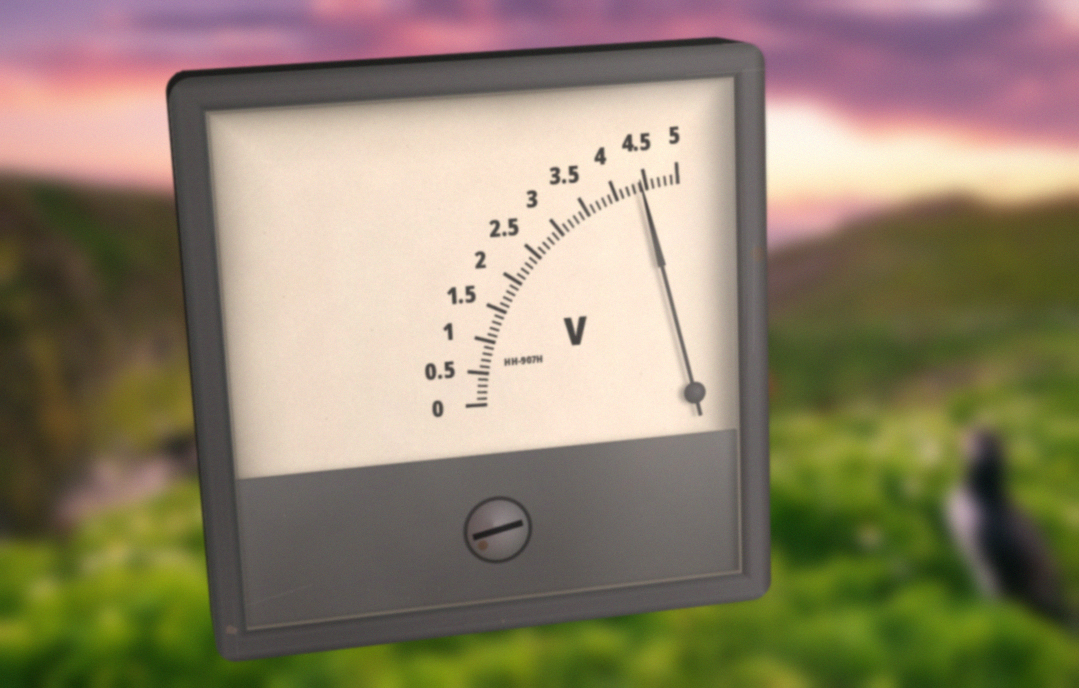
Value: 4.4 V
